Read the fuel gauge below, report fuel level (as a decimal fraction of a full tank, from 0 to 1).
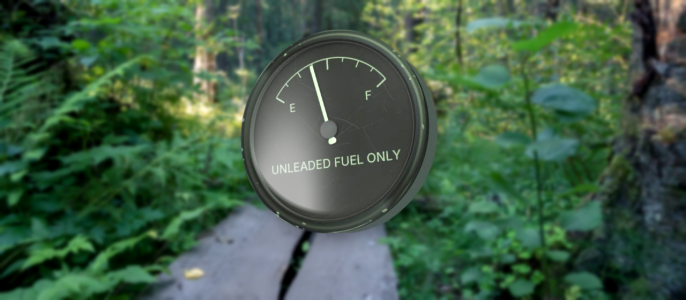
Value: 0.375
